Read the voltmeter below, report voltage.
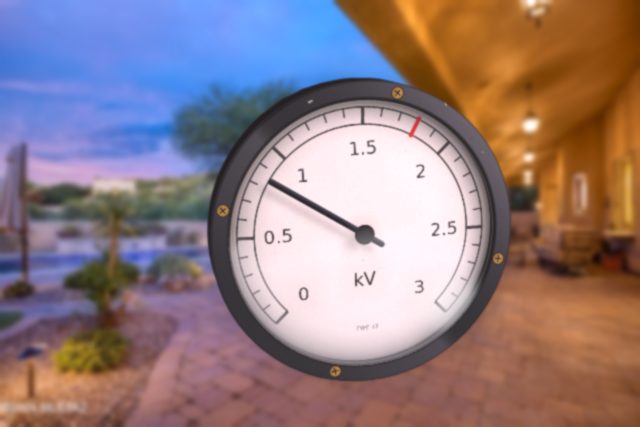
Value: 0.85 kV
